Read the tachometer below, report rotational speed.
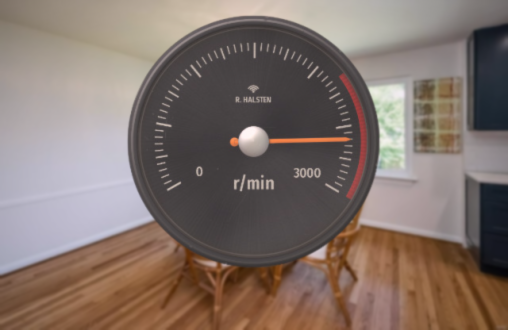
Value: 2600 rpm
